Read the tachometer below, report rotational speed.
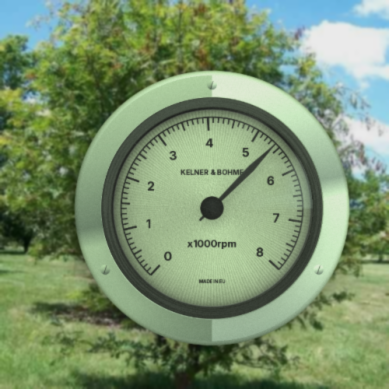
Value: 5400 rpm
